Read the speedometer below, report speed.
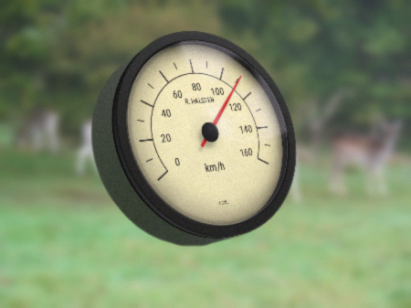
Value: 110 km/h
